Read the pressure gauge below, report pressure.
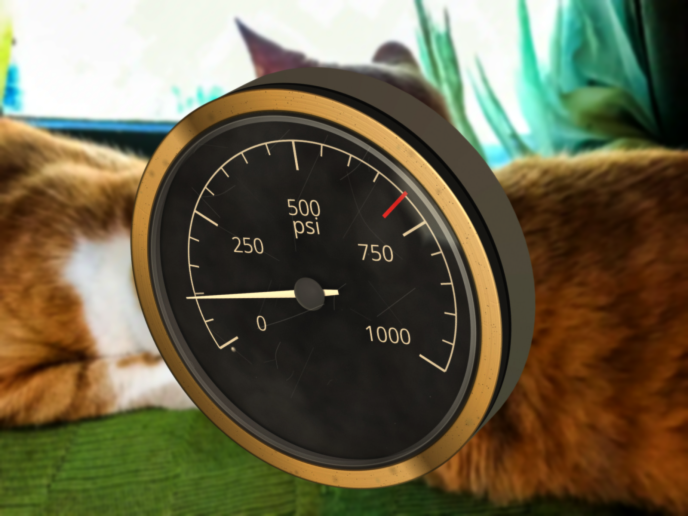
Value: 100 psi
